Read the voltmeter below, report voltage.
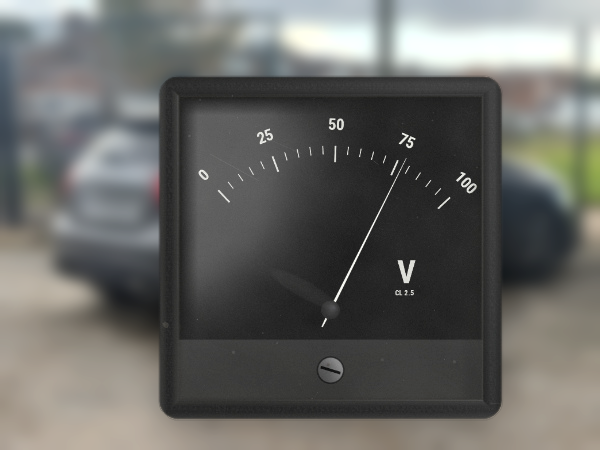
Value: 77.5 V
